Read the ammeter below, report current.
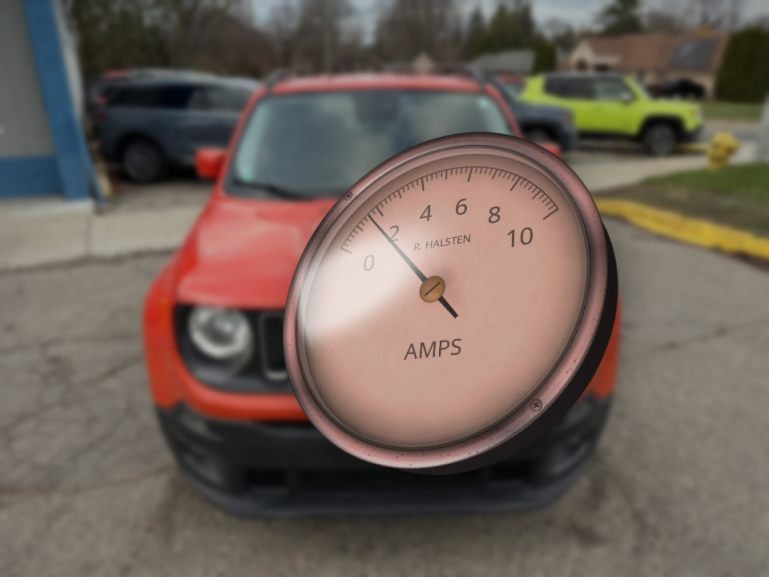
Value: 1.6 A
